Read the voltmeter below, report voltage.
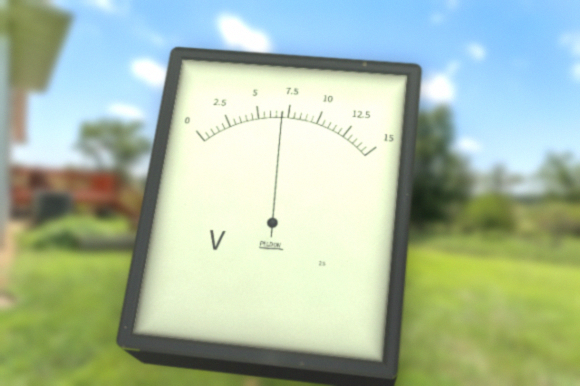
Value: 7 V
